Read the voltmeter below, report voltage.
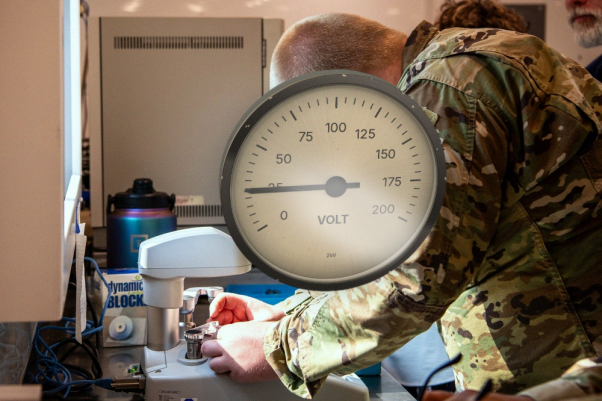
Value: 25 V
